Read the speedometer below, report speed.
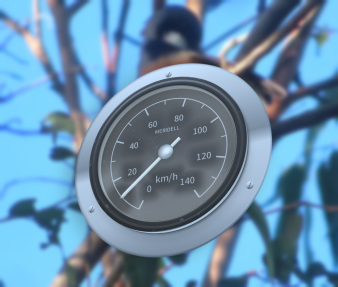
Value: 10 km/h
